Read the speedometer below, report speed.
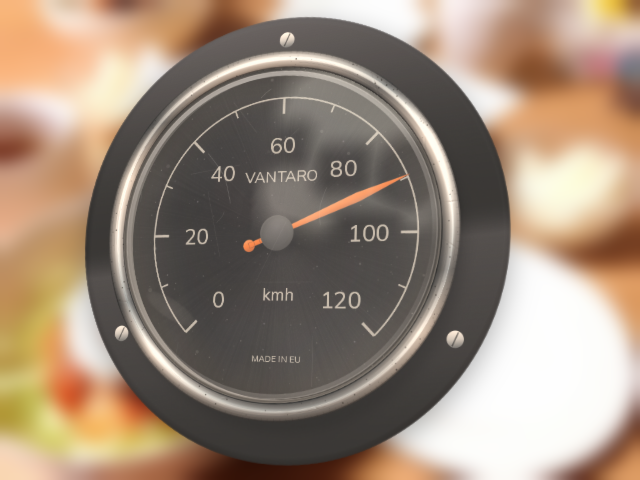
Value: 90 km/h
